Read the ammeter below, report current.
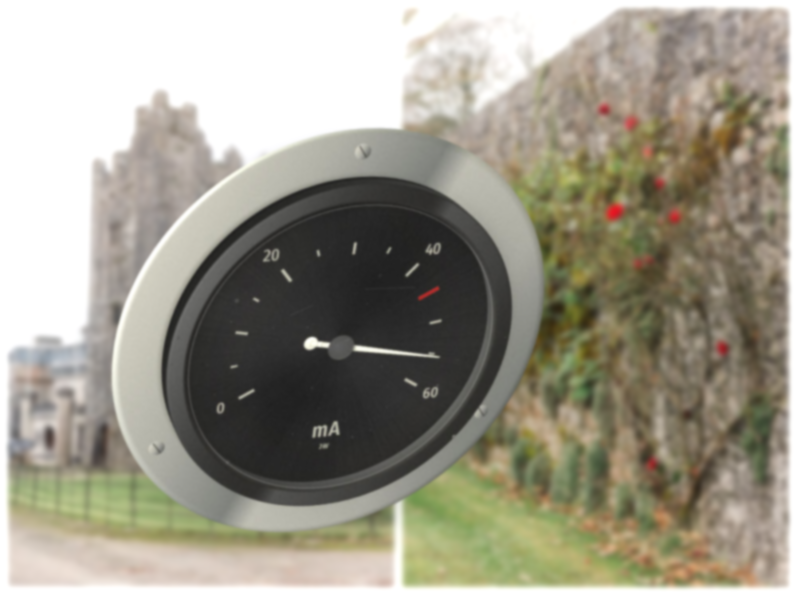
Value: 55 mA
